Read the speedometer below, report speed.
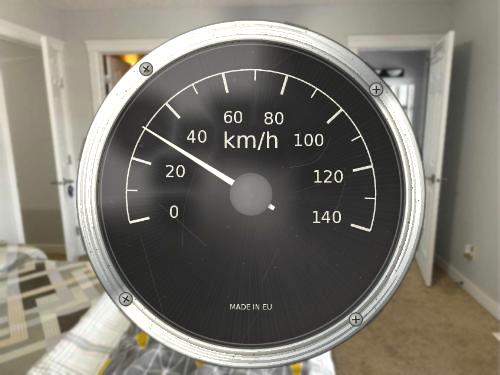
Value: 30 km/h
